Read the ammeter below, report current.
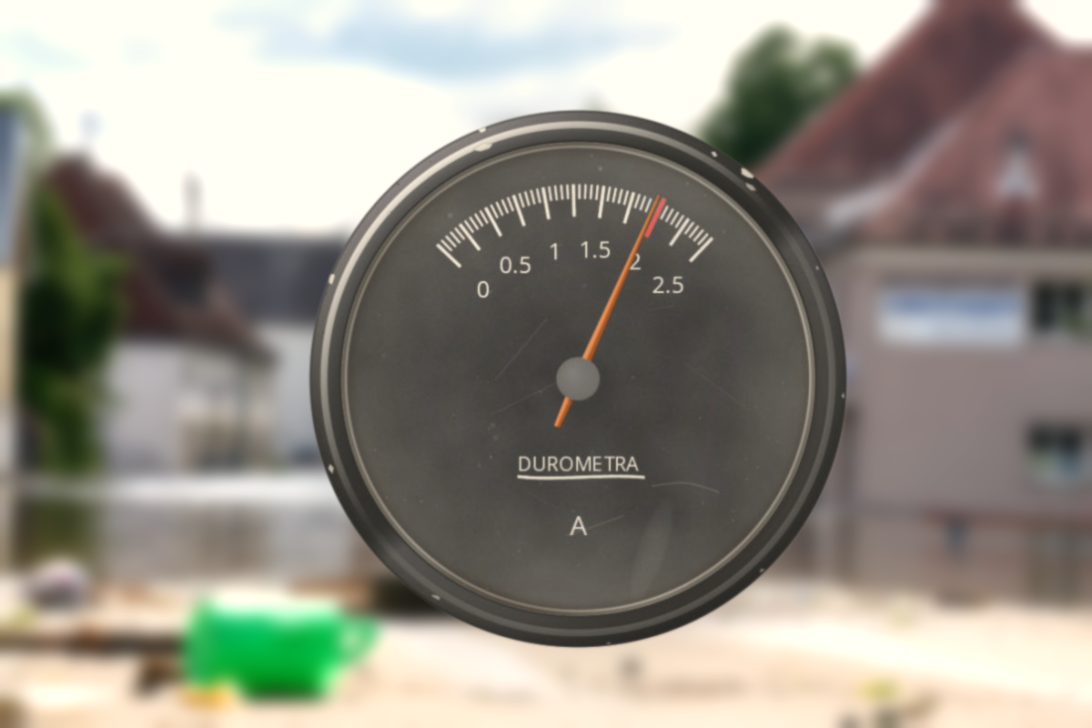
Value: 1.95 A
